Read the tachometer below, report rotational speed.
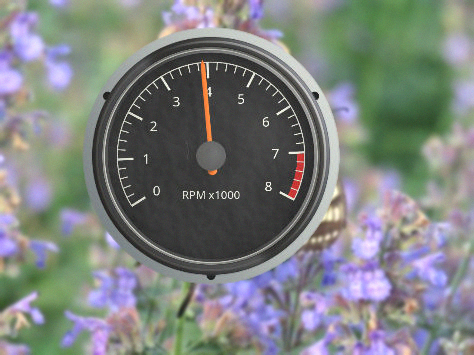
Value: 3900 rpm
